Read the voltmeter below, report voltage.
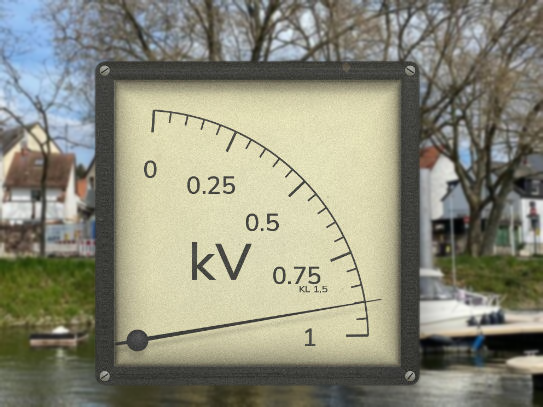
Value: 0.9 kV
